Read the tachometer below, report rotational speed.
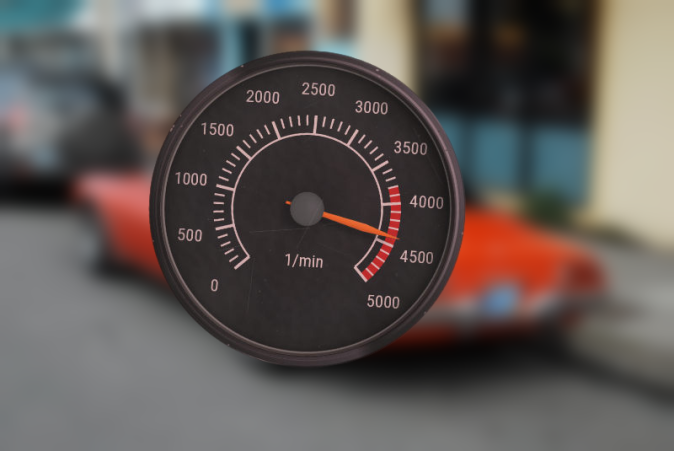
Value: 4400 rpm
